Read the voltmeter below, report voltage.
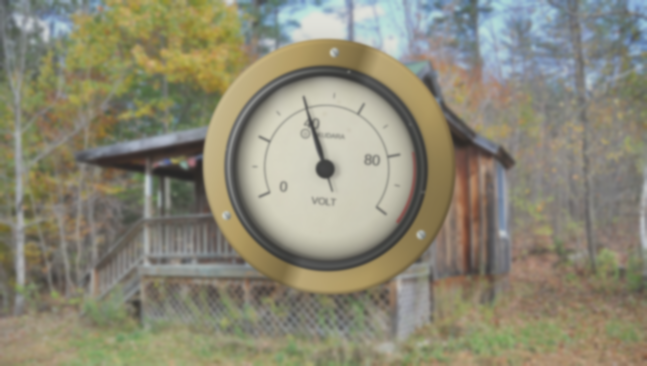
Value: 40 V
